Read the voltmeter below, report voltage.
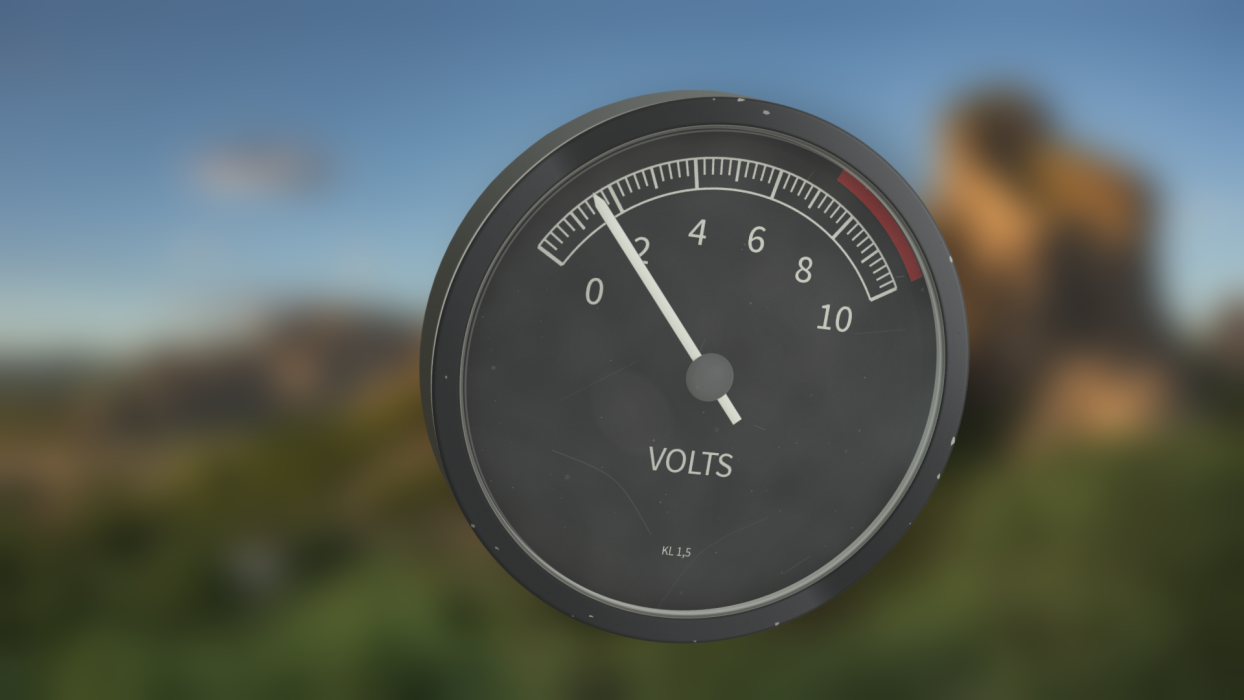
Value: 1.6 V
